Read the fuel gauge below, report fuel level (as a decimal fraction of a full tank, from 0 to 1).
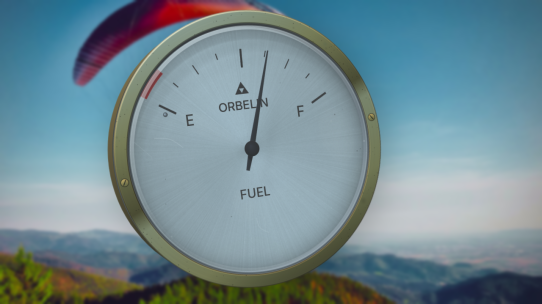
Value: 0.625
